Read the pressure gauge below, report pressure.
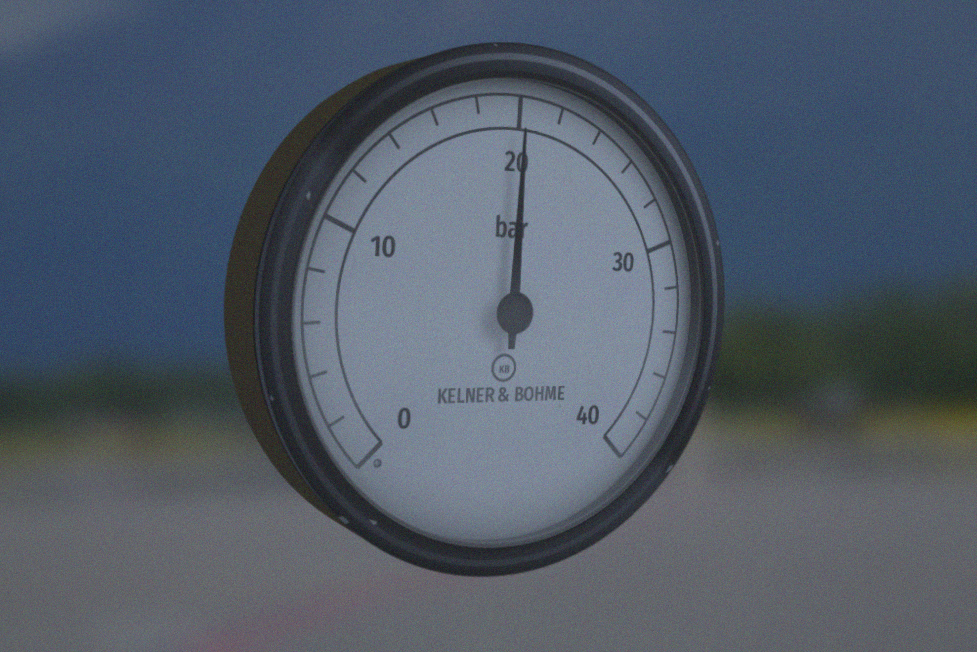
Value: 20 bar
